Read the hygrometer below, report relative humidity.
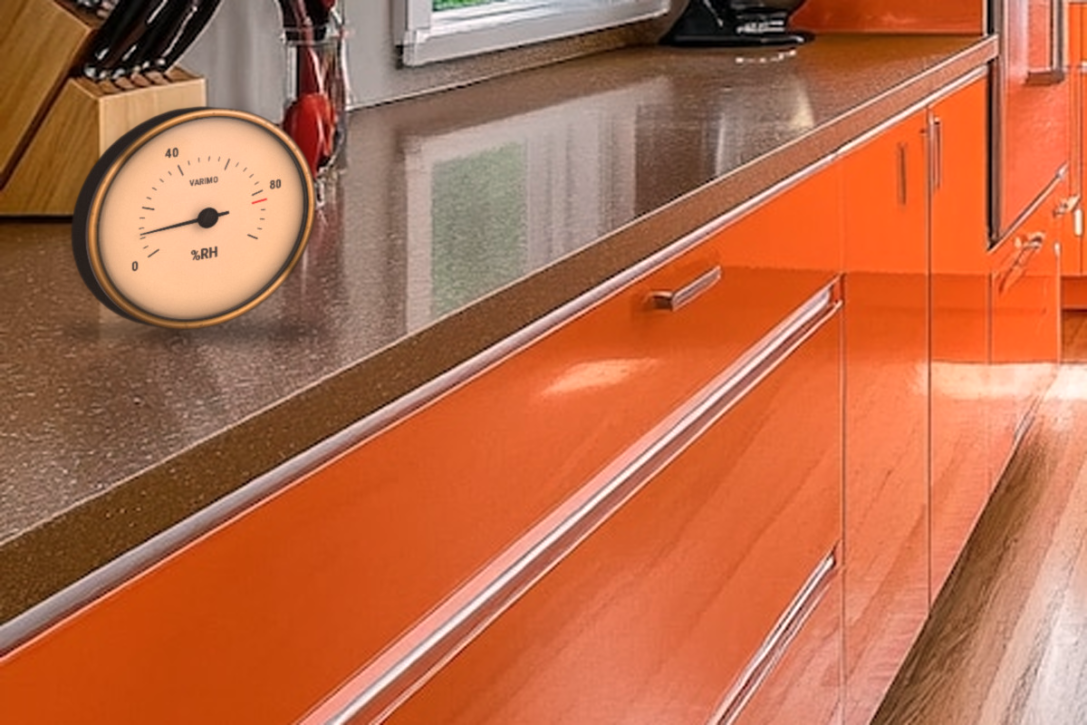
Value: 10 %
